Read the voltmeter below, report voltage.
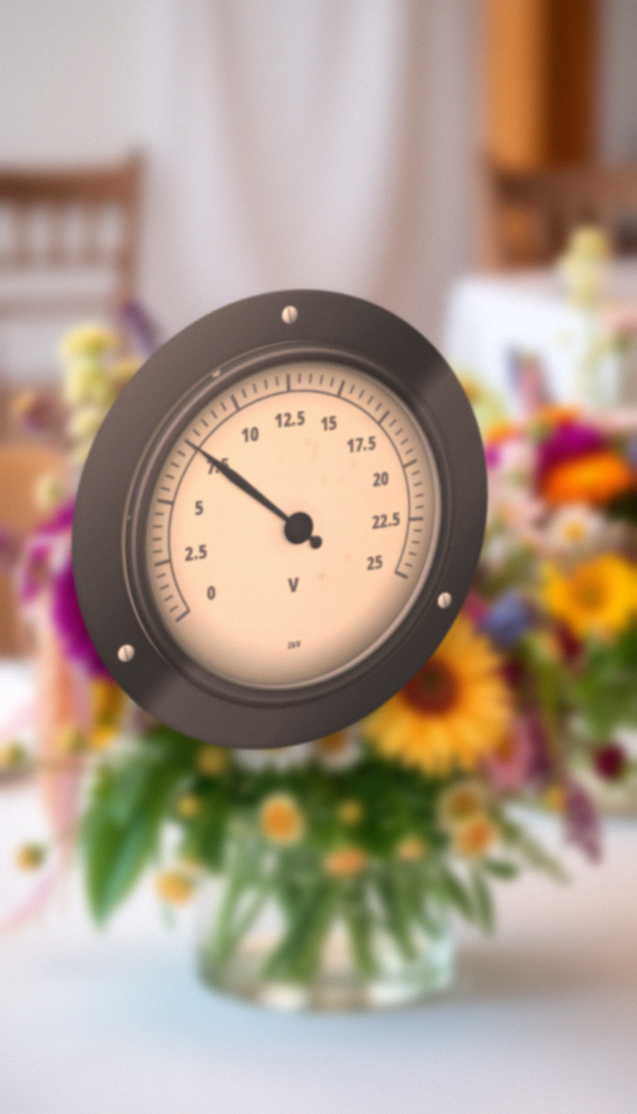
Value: 7.5 V
